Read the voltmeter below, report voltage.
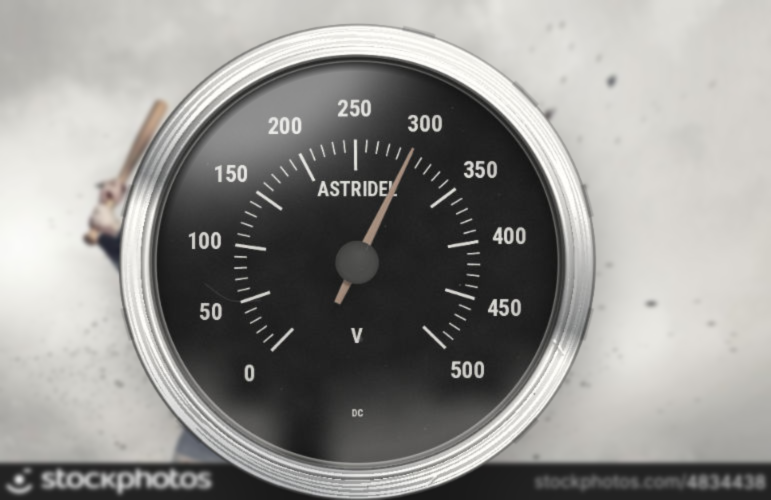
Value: 300 V
